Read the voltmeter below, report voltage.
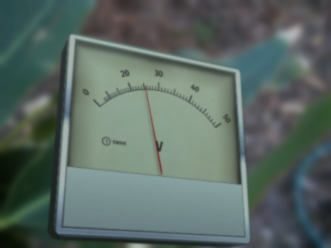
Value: 25 V
